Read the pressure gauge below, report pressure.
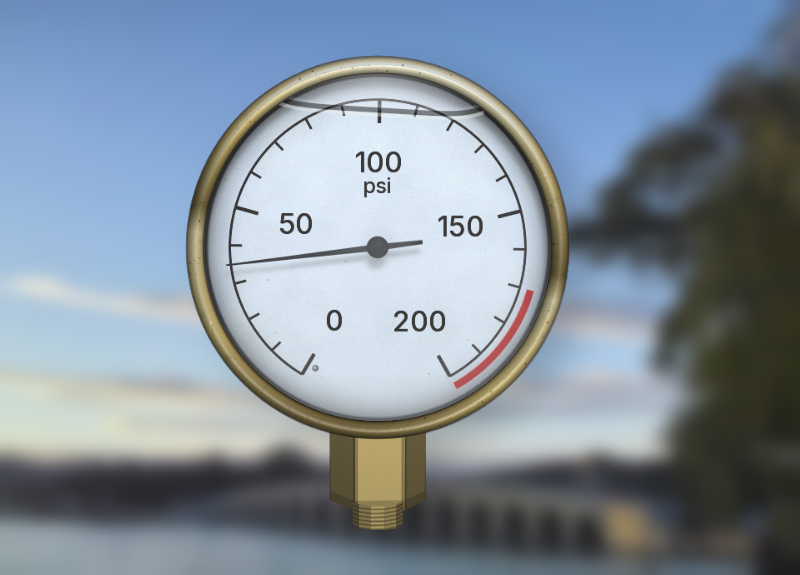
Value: 35 psi
